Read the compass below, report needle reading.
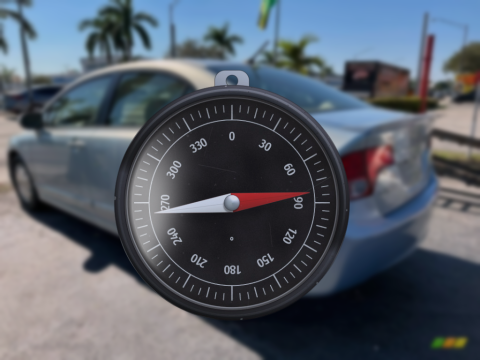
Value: 82.5 °
